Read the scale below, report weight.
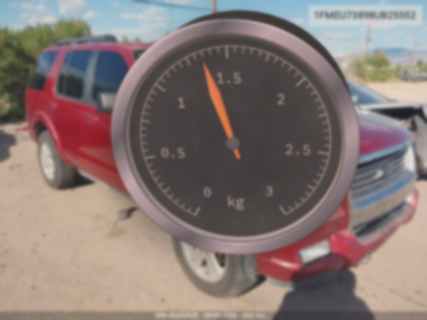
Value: 1.35 kg
